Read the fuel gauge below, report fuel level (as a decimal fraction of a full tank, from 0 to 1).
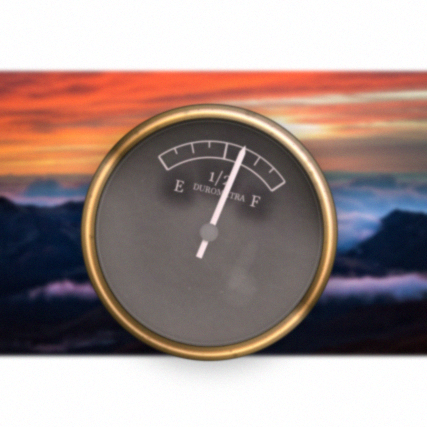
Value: 0.625
